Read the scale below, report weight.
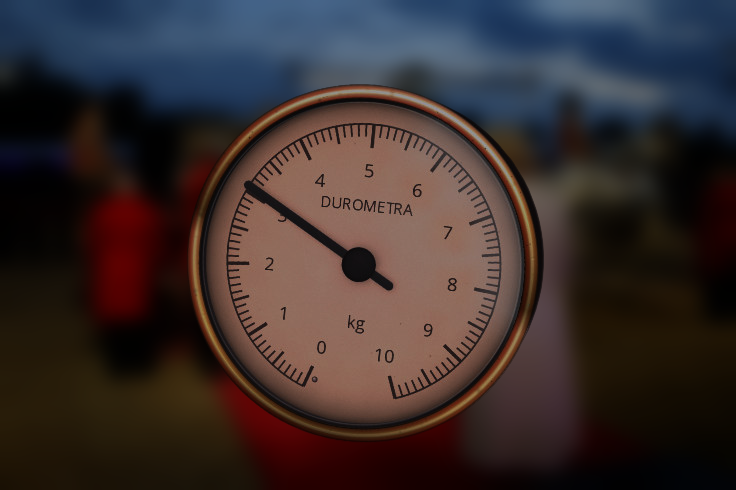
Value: 3.1 kg
